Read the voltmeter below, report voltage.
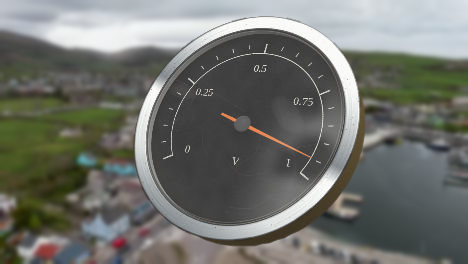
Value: 0.95 V
